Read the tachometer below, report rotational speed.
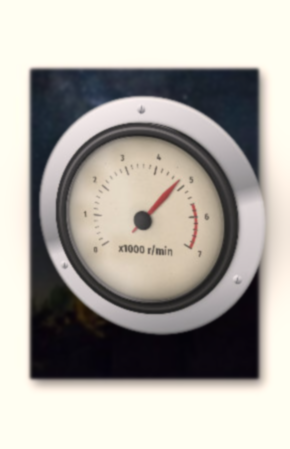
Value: 4800 rpm
